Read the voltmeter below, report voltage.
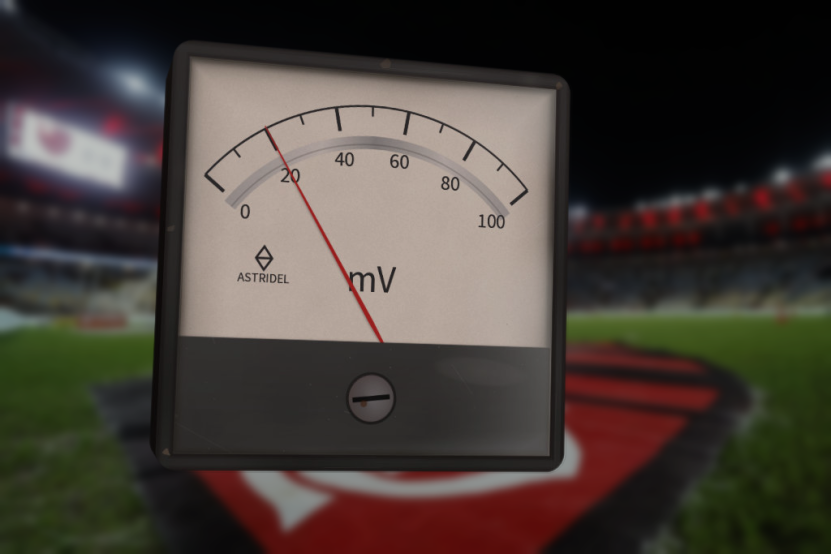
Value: 20 mV
